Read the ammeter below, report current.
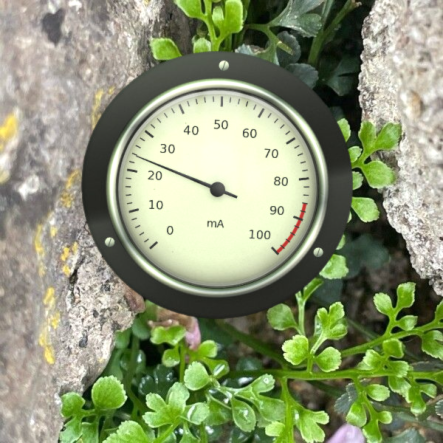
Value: 24 mA
